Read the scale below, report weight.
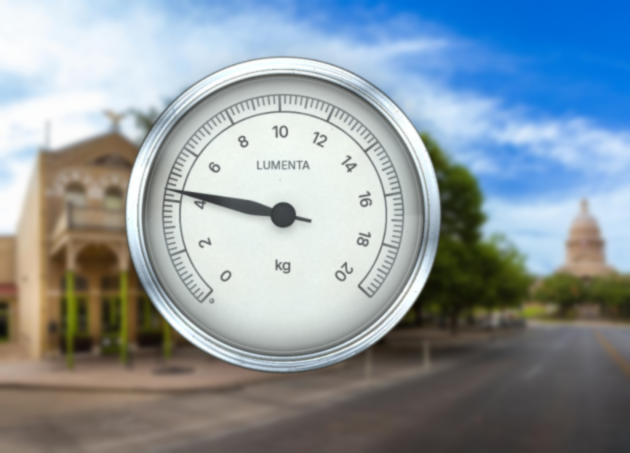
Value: 4.4 kg
